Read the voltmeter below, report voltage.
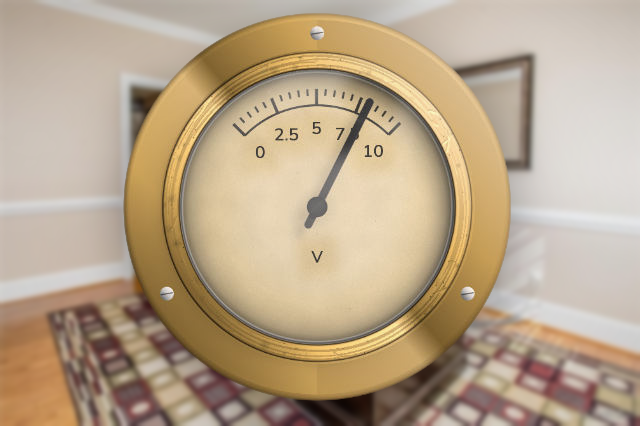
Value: 8 V
